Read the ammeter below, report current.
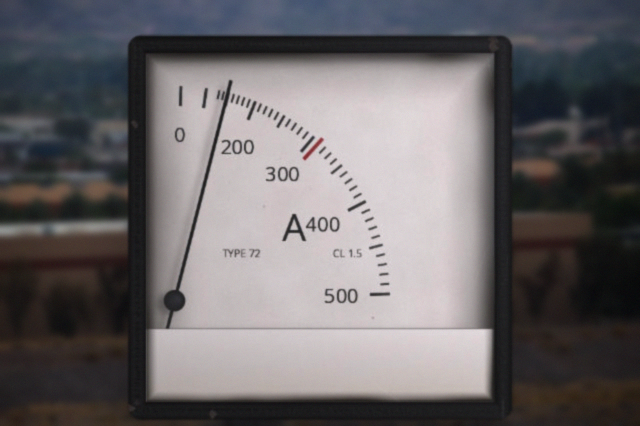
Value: 150 A
